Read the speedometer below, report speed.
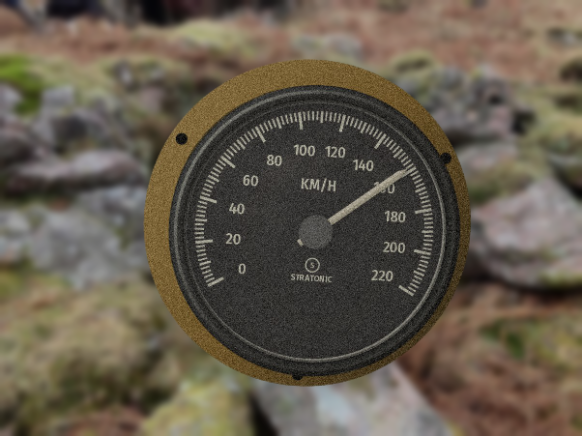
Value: 158 km/h
